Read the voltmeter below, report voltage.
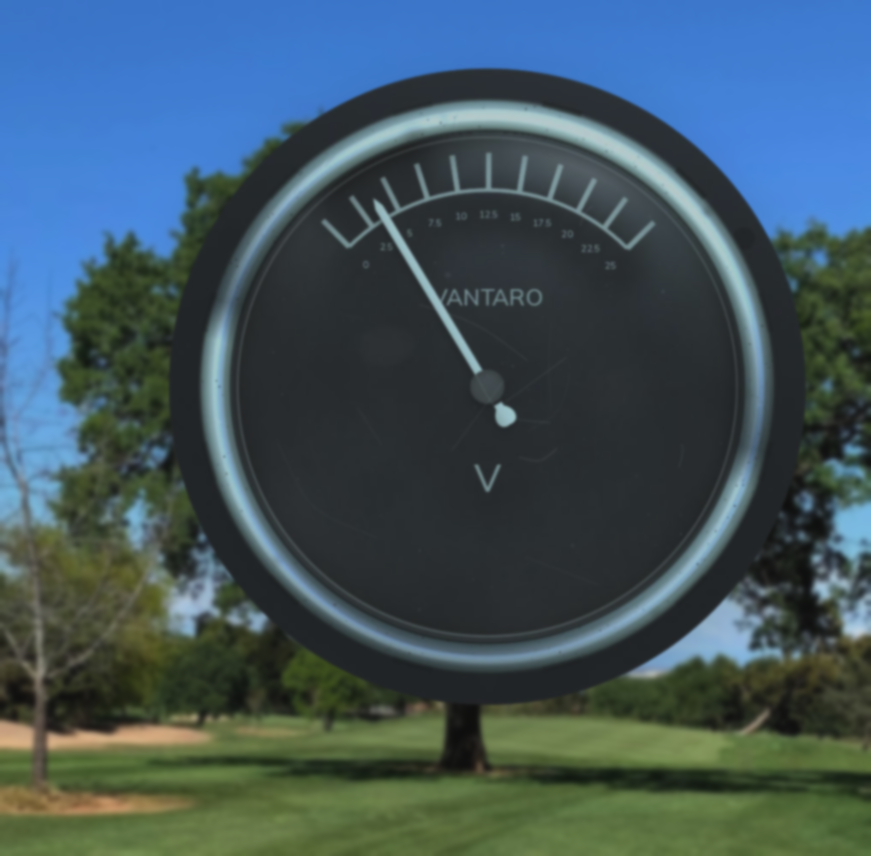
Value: 3.75 V
